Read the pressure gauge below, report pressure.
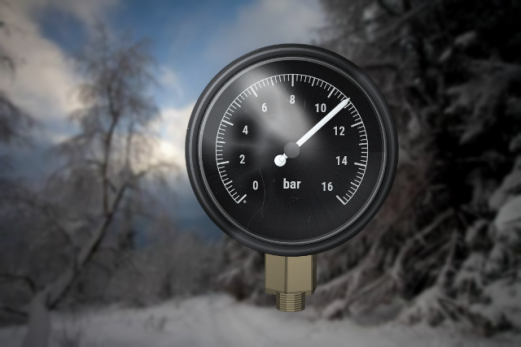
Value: 10.8 bar
